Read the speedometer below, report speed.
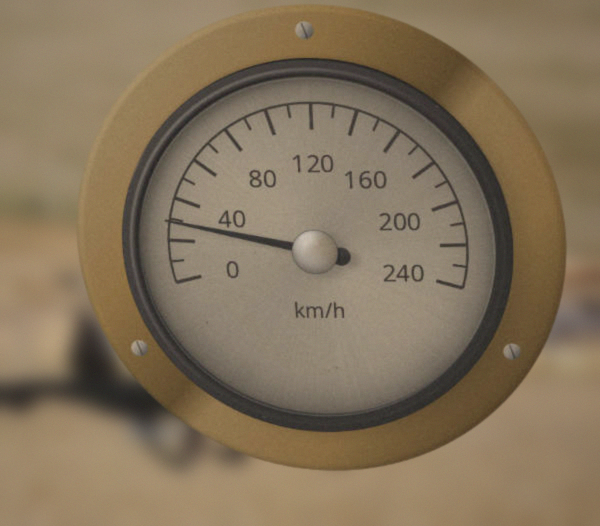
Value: 30 km/h
